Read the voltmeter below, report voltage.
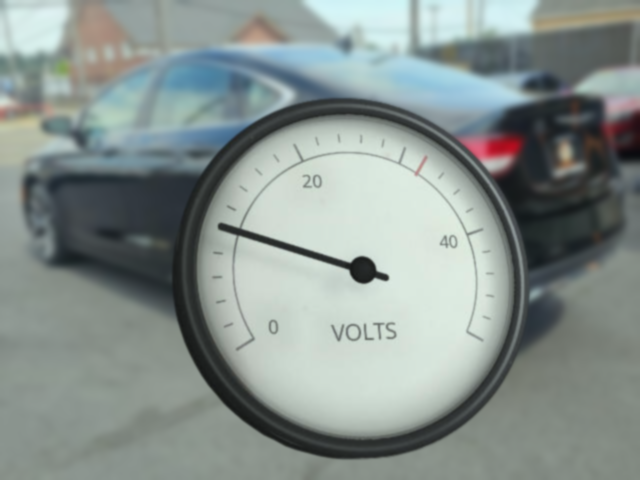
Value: 10 V
